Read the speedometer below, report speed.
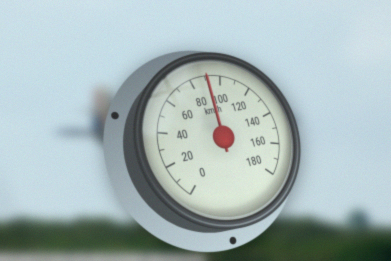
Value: 90 km/h
